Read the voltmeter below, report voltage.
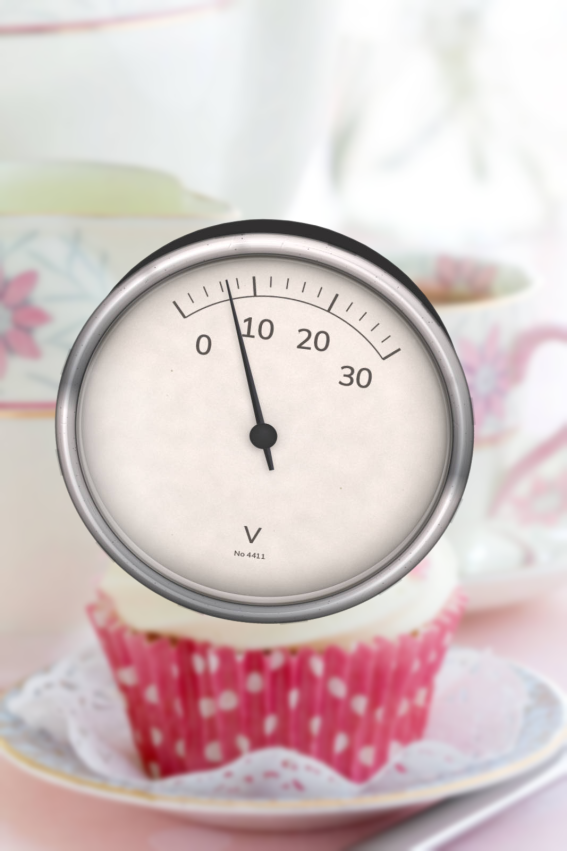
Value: 7 V
